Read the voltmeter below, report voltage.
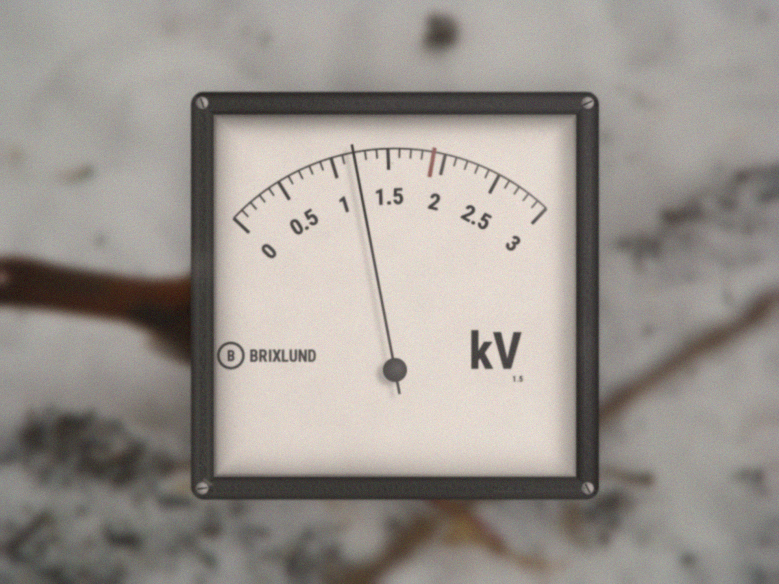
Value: 1.2 kV
